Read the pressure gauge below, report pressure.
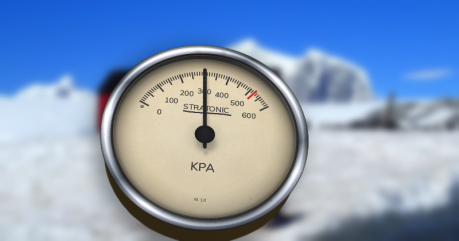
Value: 300 kPa
